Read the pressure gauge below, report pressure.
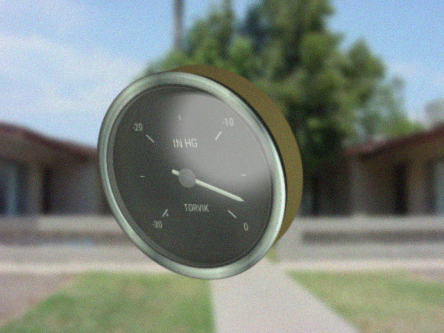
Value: -2.5 inHg
